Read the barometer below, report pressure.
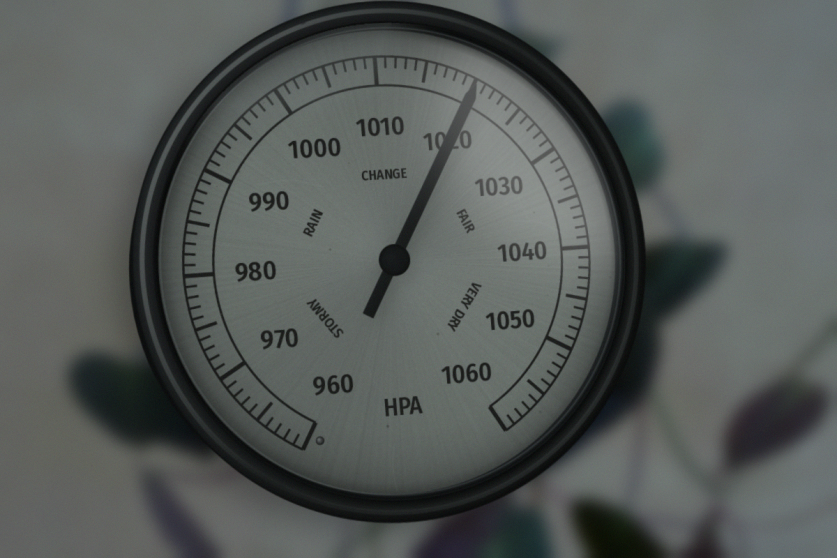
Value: 1020 hPa
